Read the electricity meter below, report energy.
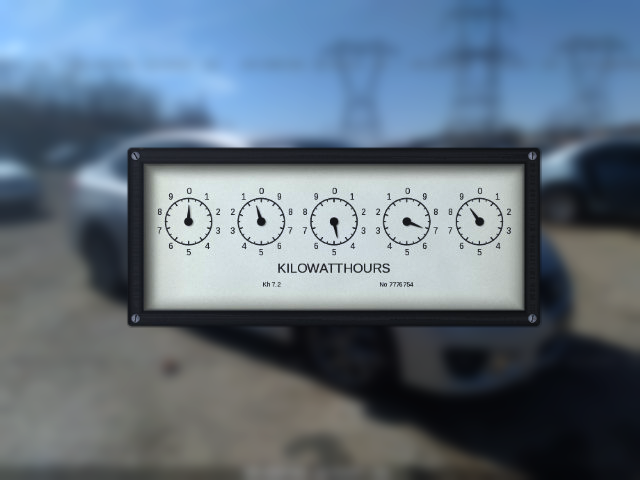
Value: 469 kWh
